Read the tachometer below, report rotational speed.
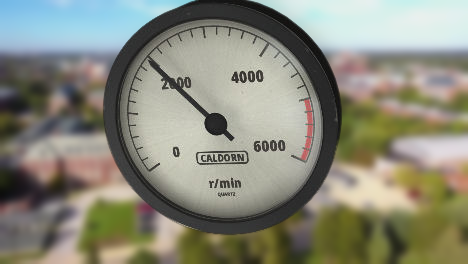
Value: 2000 rpm
